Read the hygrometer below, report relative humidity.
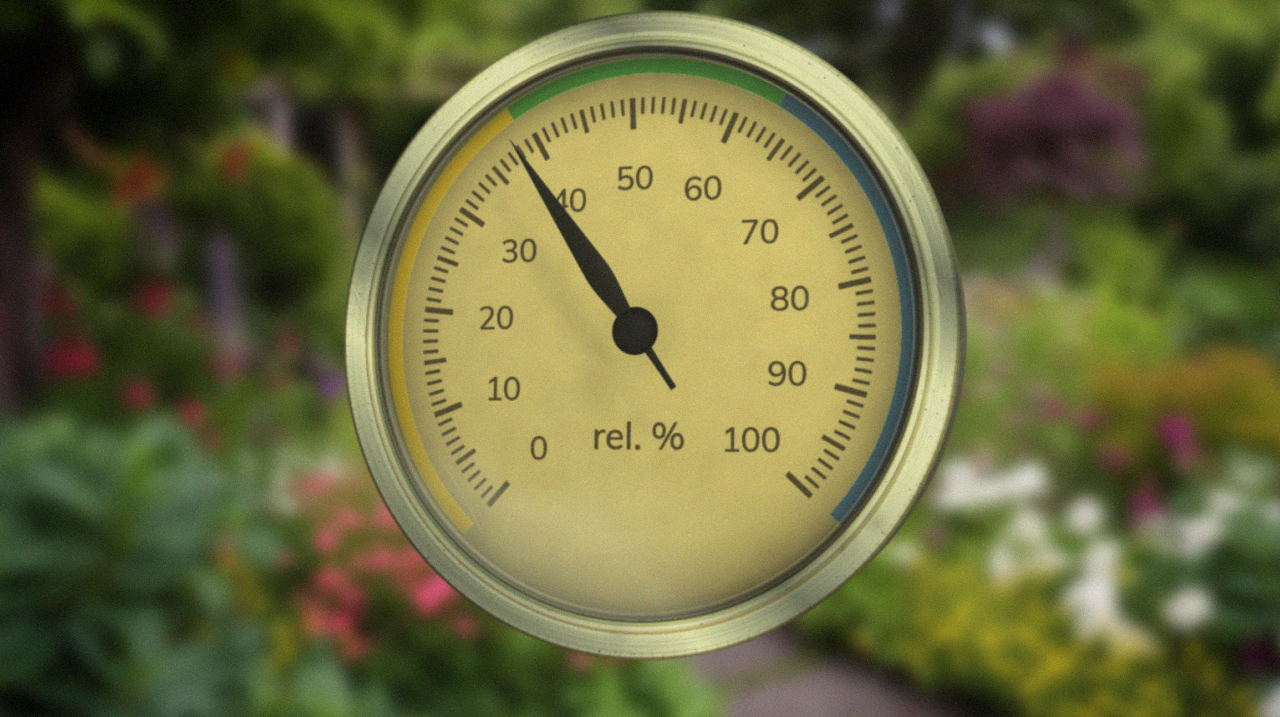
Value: 38 %
